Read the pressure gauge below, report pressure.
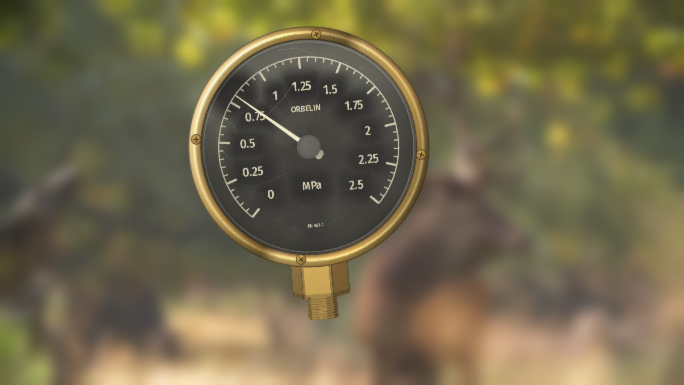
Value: 0.8 MPa
